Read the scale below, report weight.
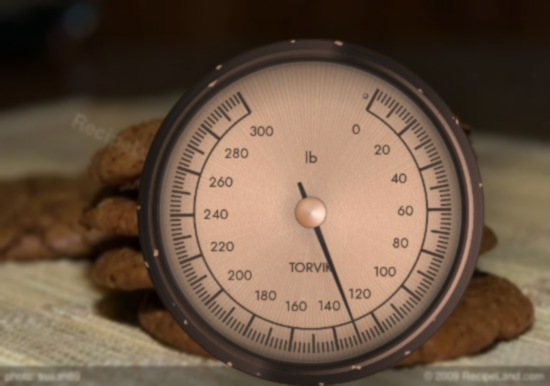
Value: 130 lb
